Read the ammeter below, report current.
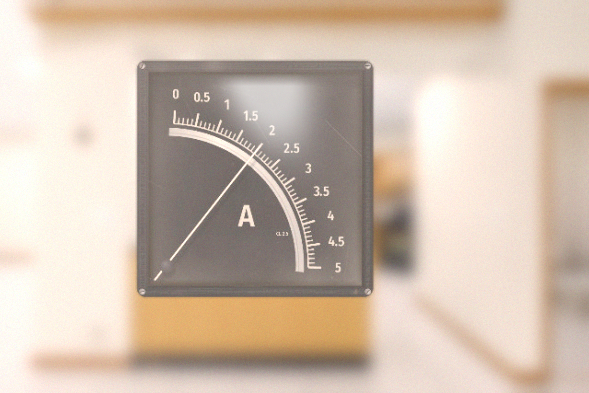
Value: 2 A
